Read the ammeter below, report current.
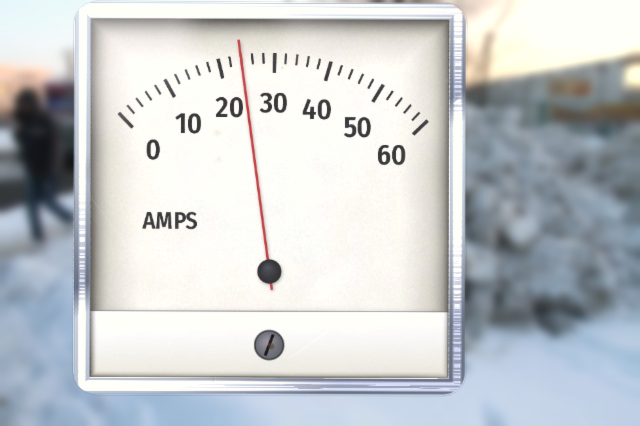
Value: 24 A
